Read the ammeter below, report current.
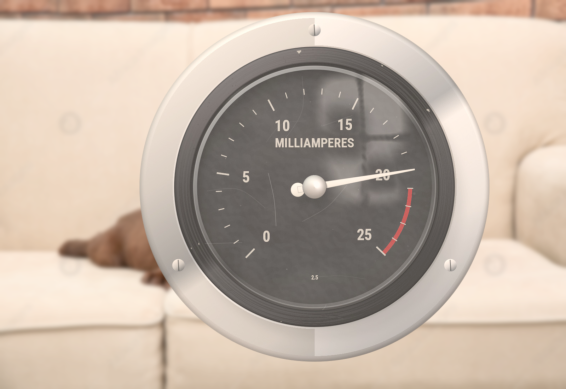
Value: 20 mA
